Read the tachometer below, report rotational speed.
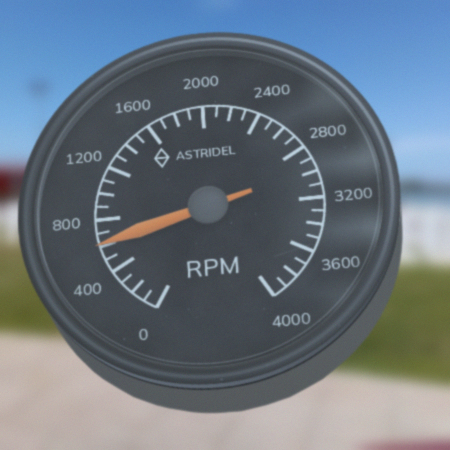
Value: 600 rpm
